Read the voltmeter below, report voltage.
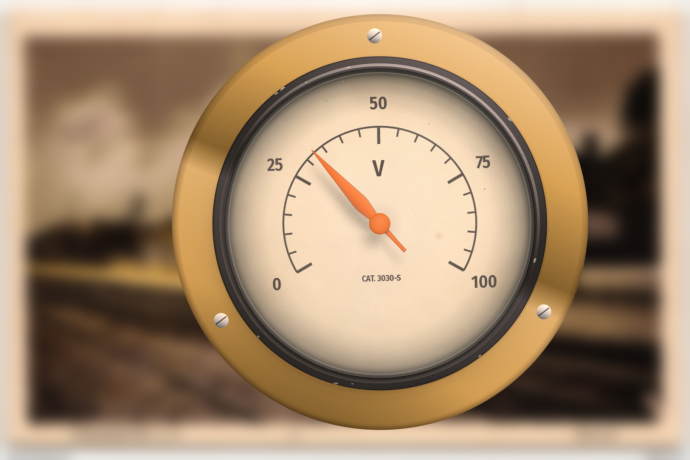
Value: 32.5 V
